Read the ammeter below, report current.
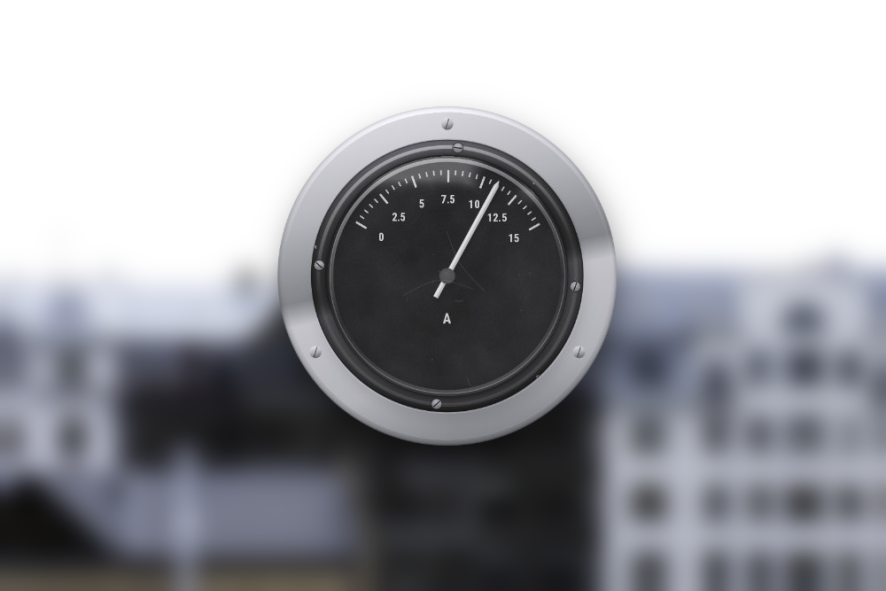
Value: 11 A
